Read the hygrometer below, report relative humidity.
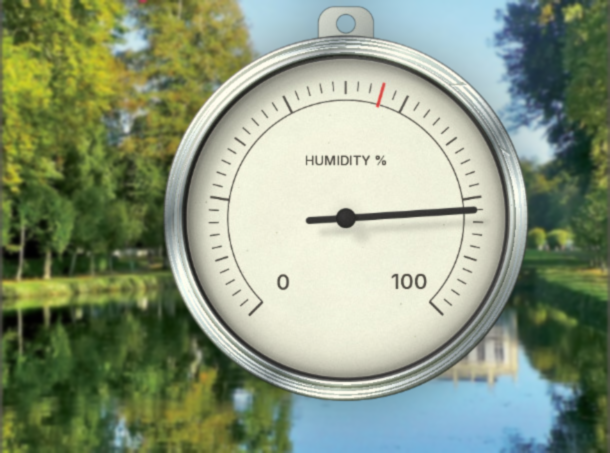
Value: 82 %
